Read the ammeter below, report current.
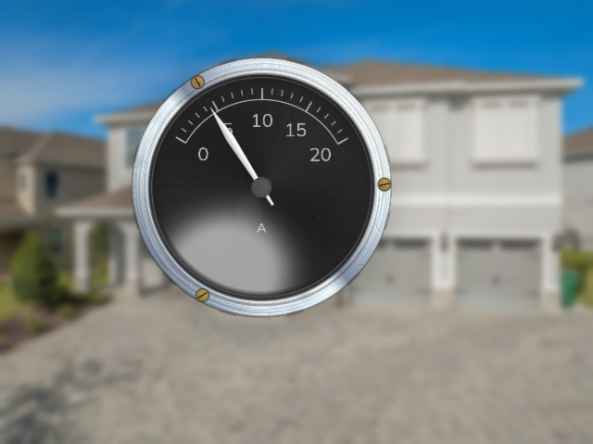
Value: 4.5 A
